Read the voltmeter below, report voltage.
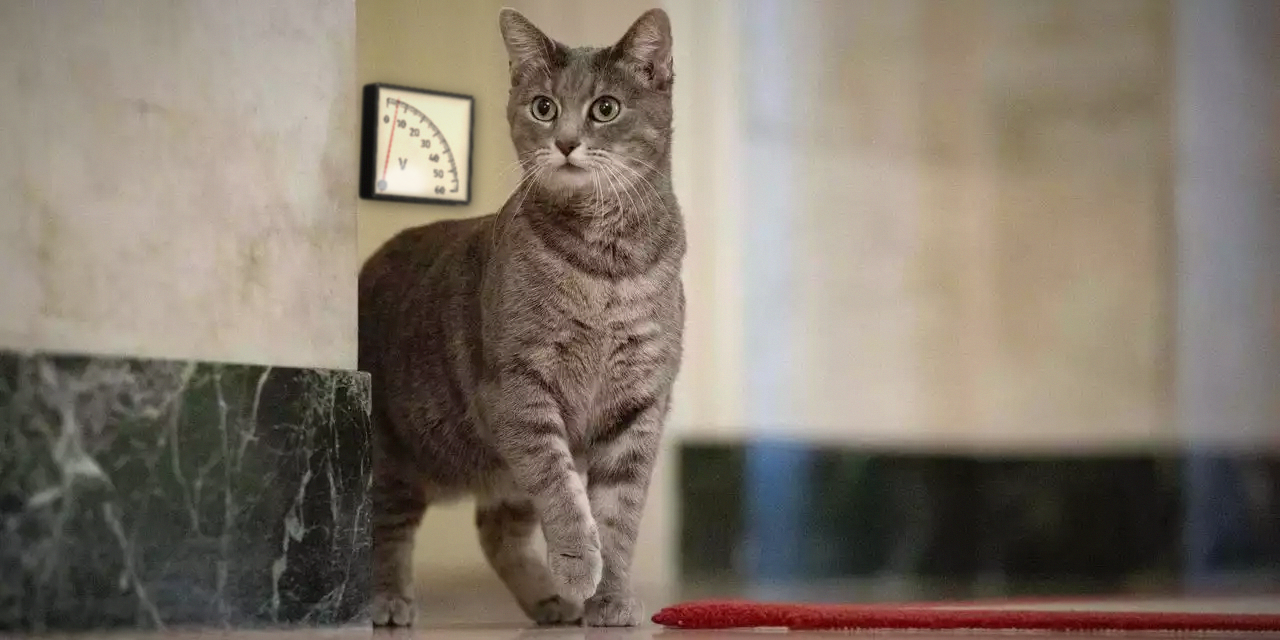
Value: 5 V
